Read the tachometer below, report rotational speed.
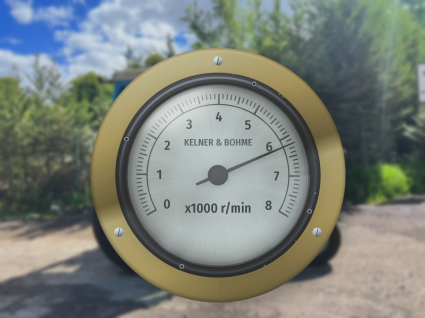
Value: 6200 rpm
